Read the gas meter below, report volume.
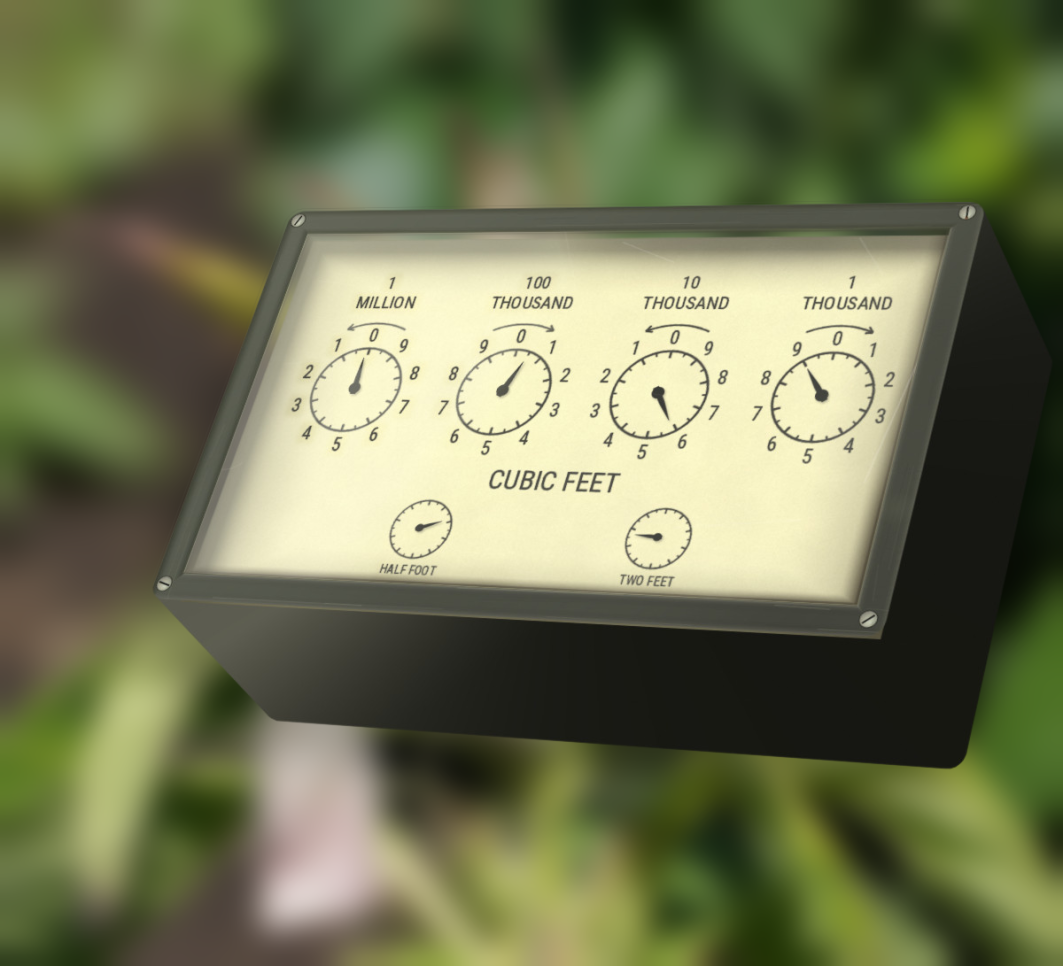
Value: 5900 ft³
